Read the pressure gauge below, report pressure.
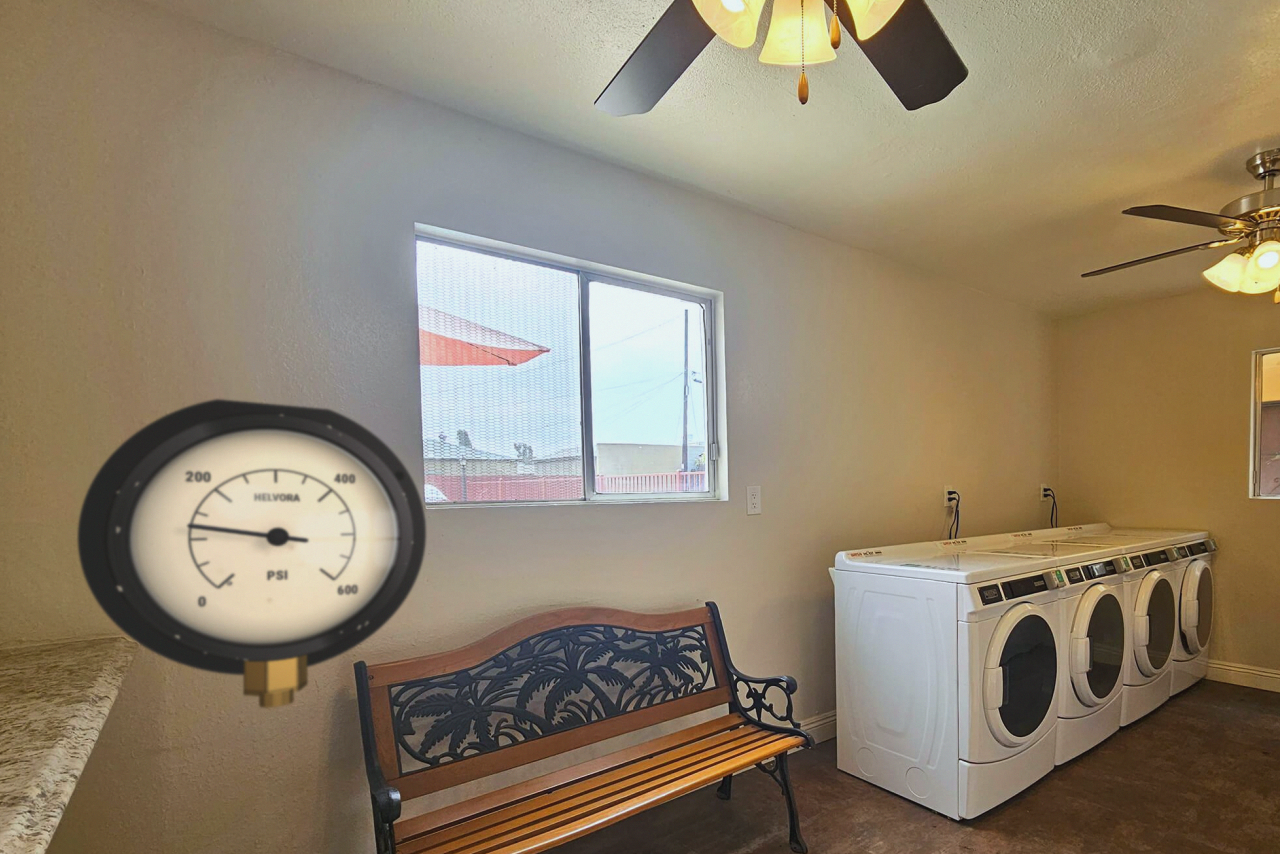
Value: 125 psi
